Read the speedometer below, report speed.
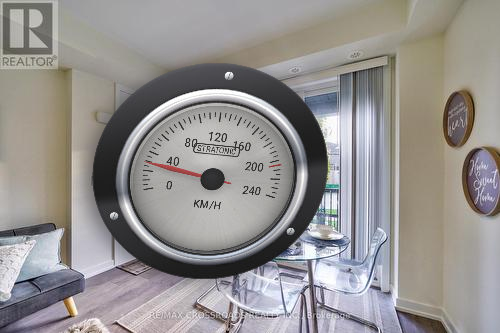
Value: 30 km/h
